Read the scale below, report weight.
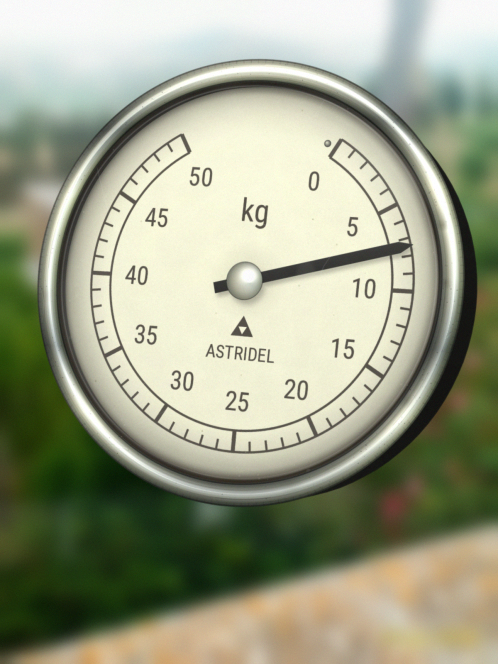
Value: 7.5 kg
